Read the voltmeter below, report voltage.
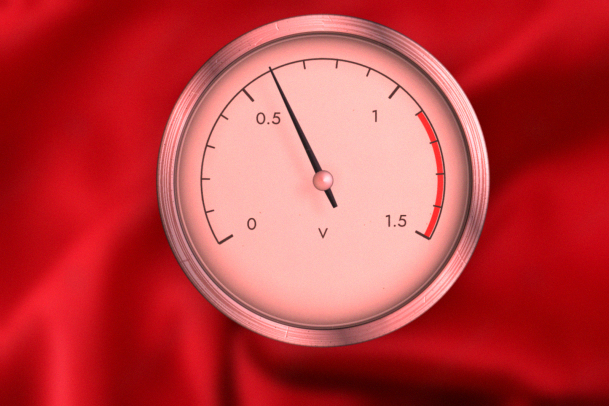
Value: 0.6 V
